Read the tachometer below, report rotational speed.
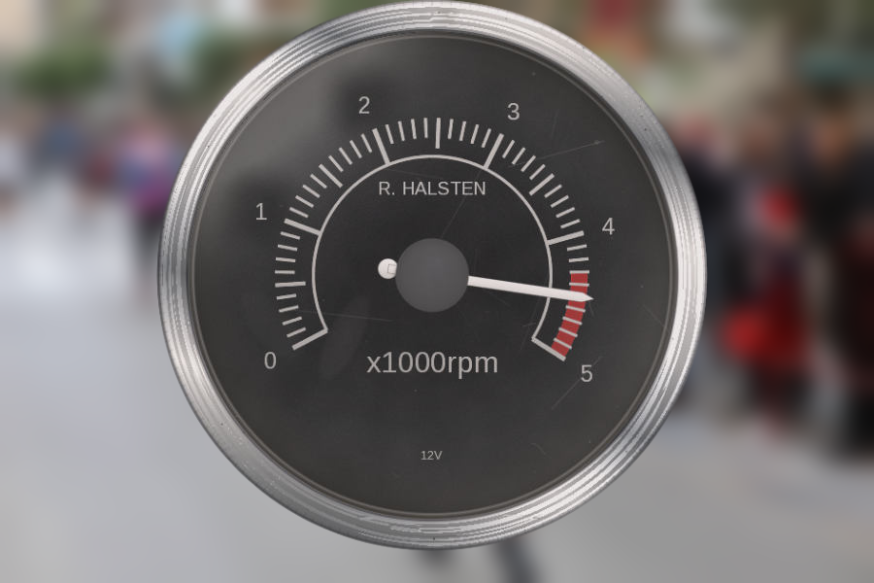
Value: 4500 rpm
